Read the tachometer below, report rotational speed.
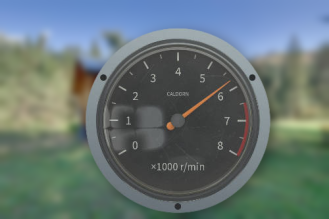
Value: 5750 rpm
